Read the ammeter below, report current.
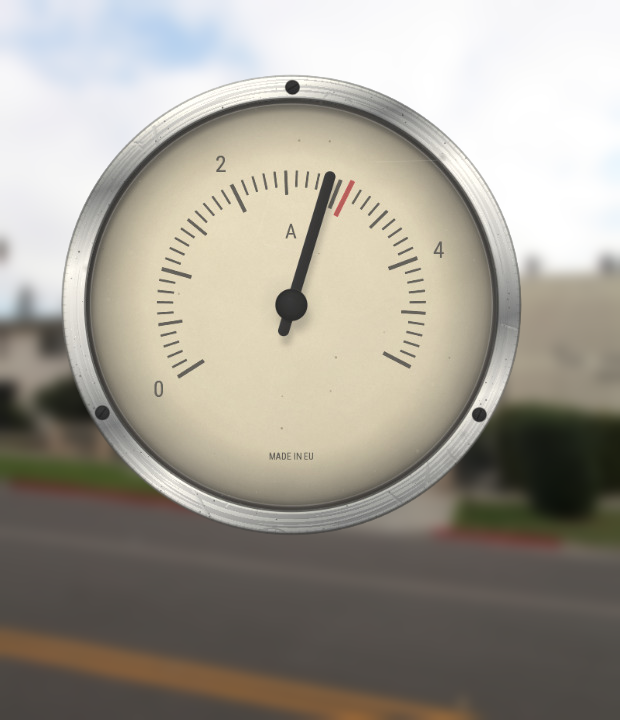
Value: 2.9 A
